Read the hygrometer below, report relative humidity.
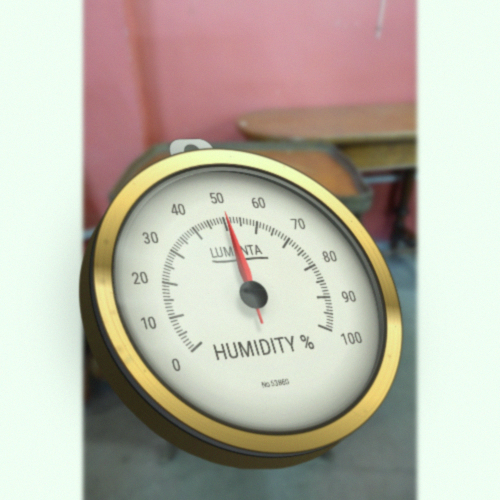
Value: 50 %
